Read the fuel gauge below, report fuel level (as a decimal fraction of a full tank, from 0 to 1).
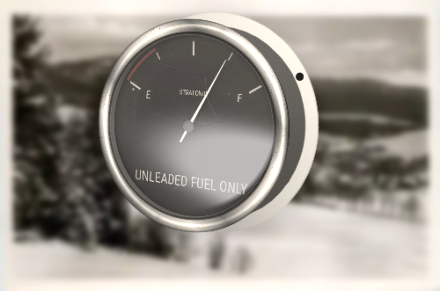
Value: 0.75
